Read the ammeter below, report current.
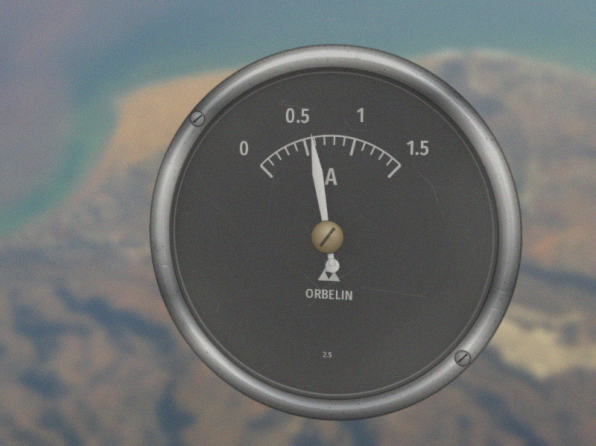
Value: 0.6 A
